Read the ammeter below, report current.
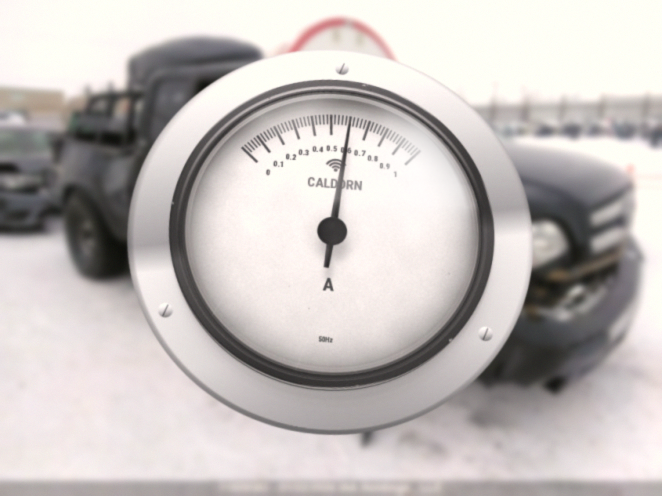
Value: 0.6 A
